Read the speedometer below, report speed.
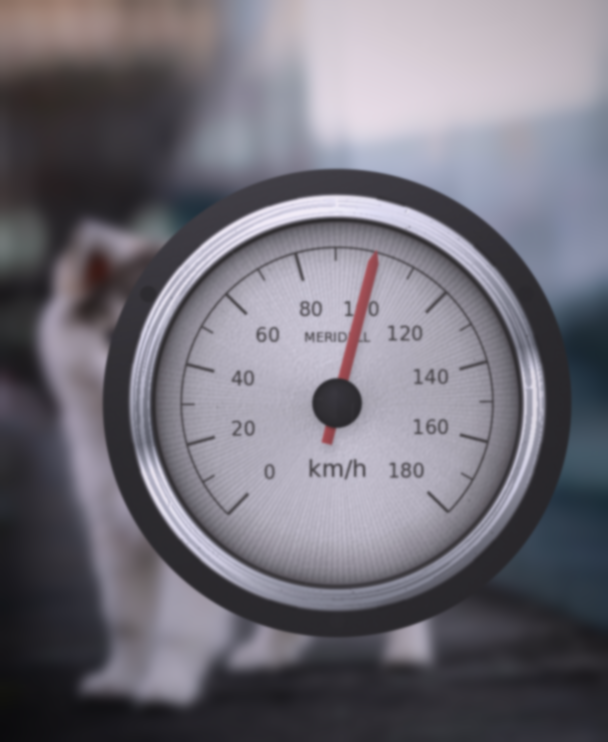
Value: 100 km/h
